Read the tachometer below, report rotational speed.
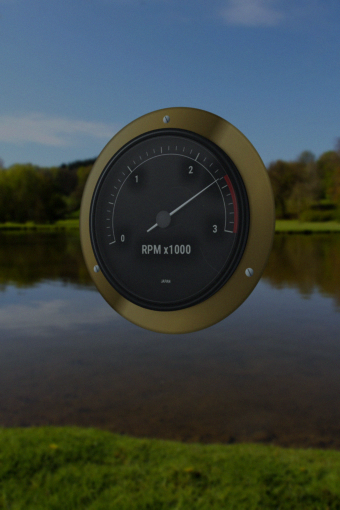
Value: 2400 rpm
